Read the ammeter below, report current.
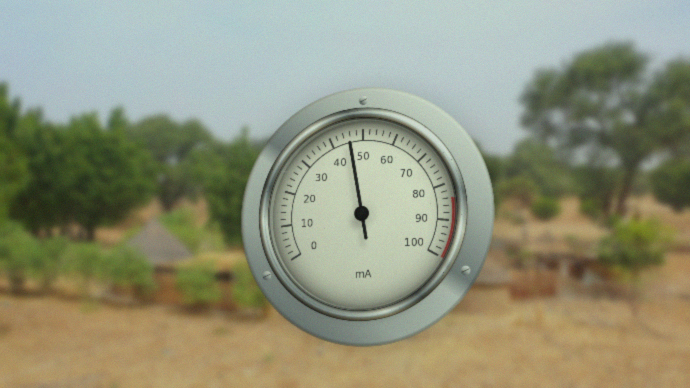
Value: 46 mA
